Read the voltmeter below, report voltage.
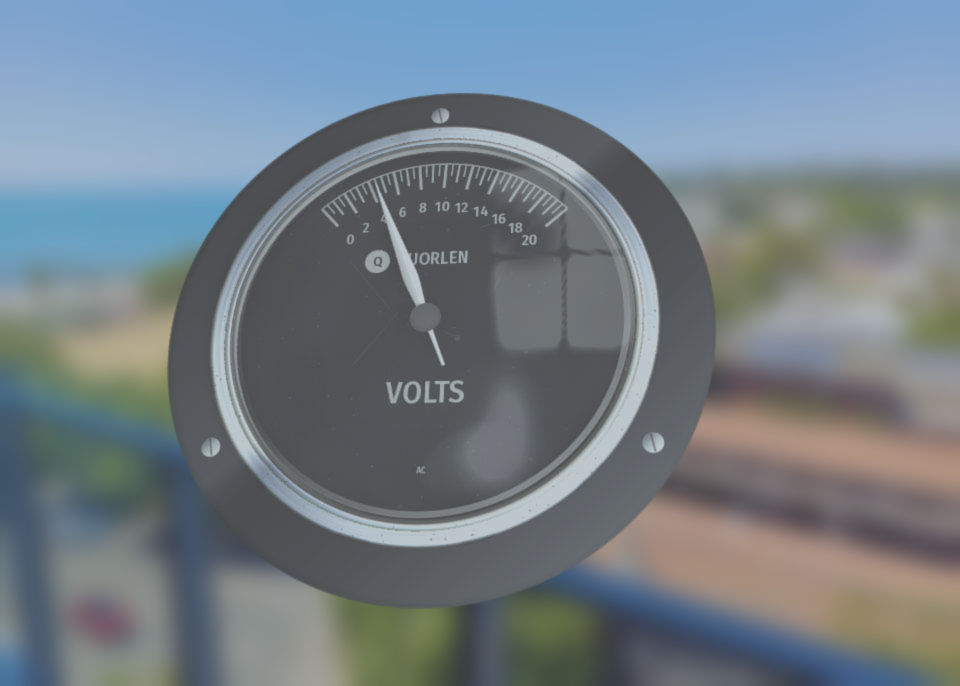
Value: 4.5 V
